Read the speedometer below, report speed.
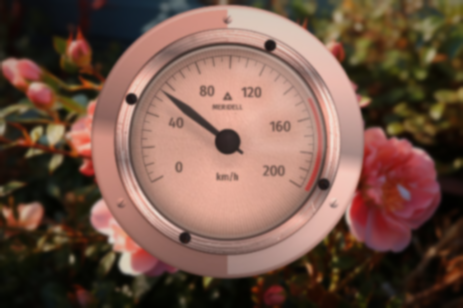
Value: 55 km/h
